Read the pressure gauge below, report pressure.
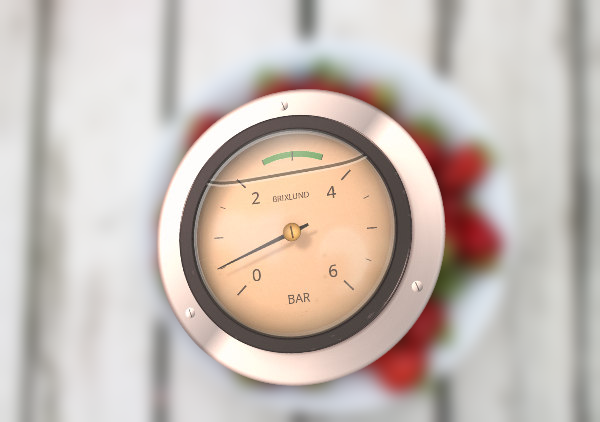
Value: 0.5 bar
